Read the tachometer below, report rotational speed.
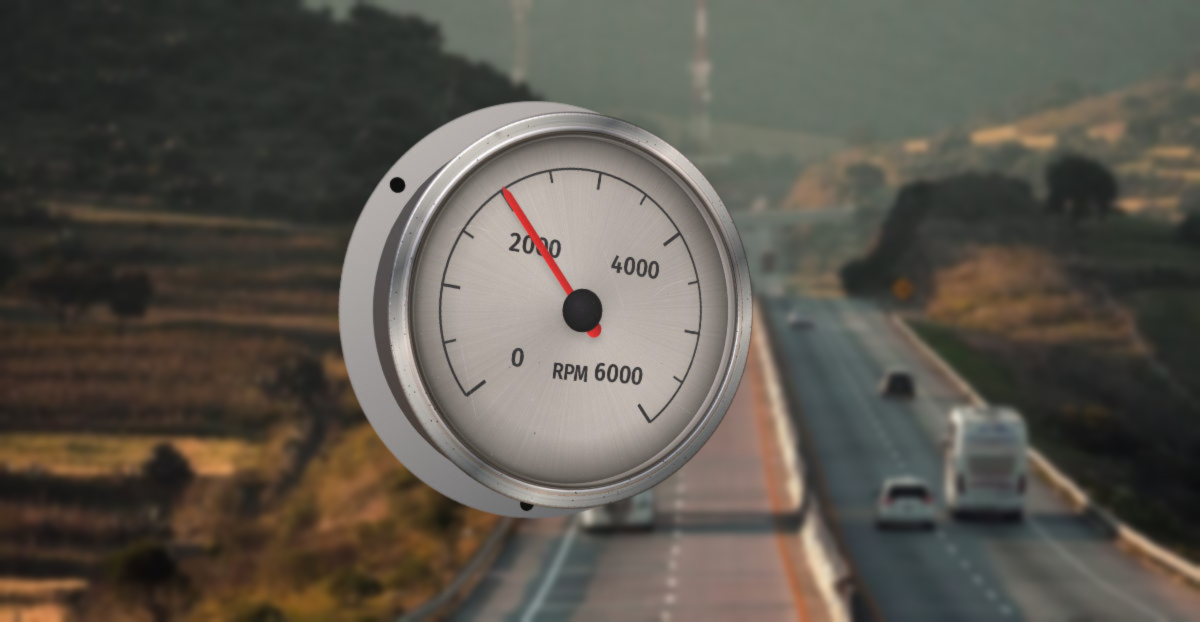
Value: 2000 rpm
